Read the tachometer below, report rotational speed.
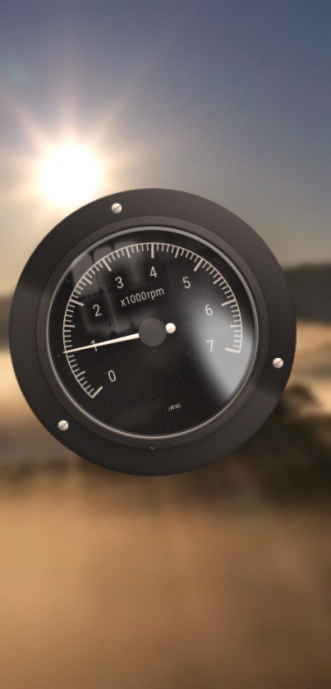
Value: 1000 rpm
